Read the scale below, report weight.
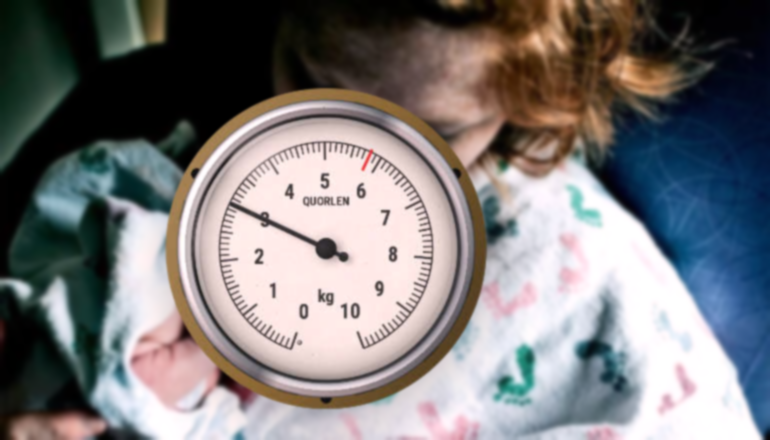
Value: 3 kg
